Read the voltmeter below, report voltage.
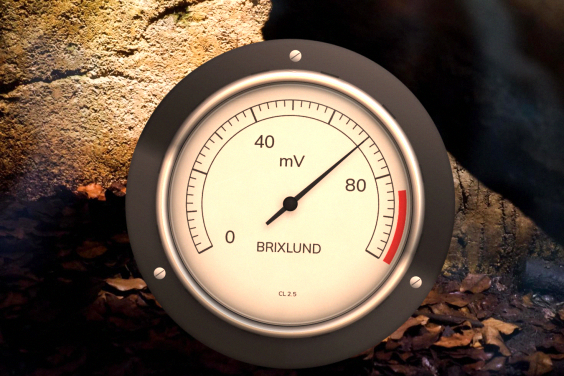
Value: 70 mV
